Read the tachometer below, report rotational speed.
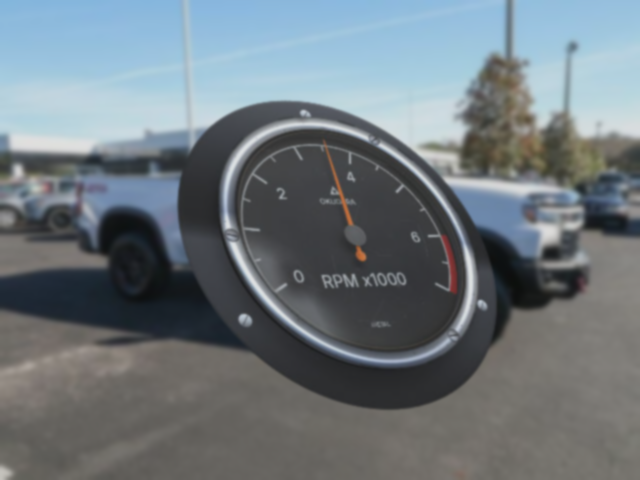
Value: 3500 rpm
